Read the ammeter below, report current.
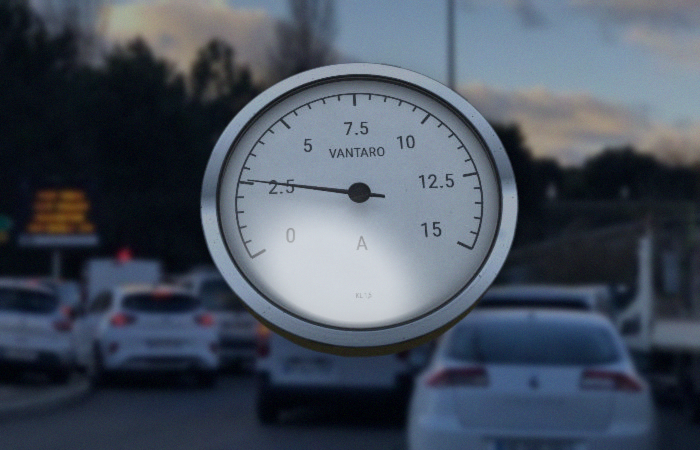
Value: 2.5 A
